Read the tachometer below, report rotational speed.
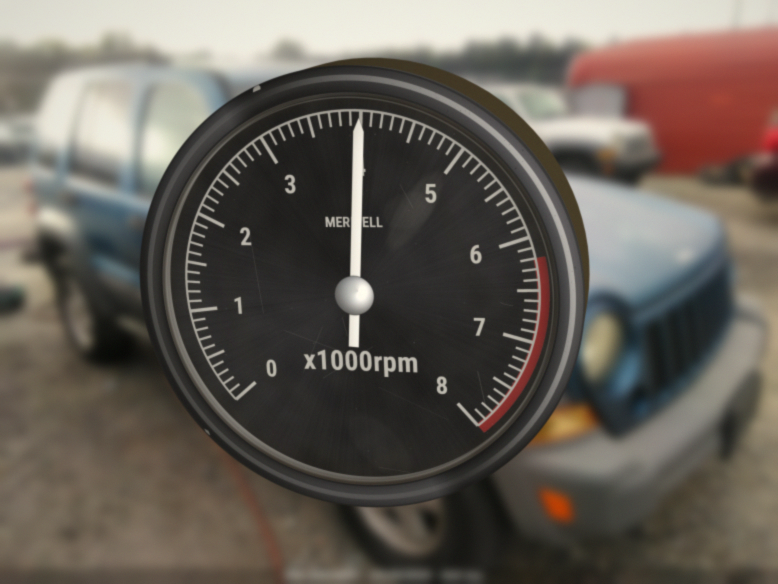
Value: 4000 rpm
